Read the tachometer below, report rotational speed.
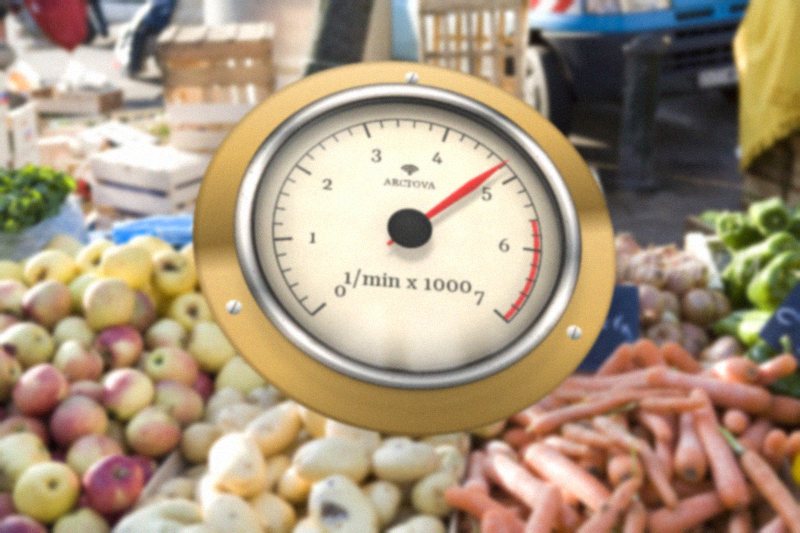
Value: 4800 rpm
